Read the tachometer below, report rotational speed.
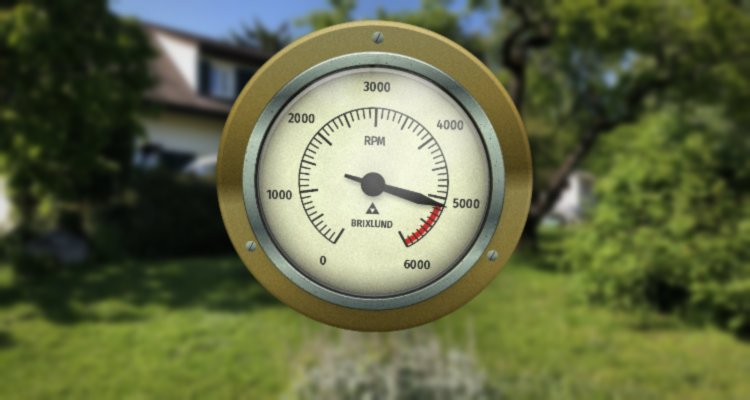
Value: 5100 rpm
